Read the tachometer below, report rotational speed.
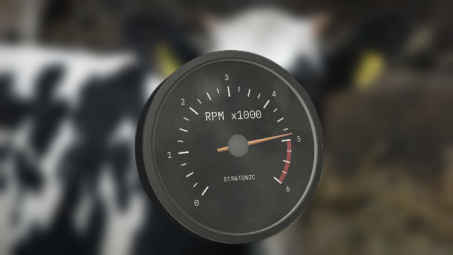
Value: 4875 rpm
